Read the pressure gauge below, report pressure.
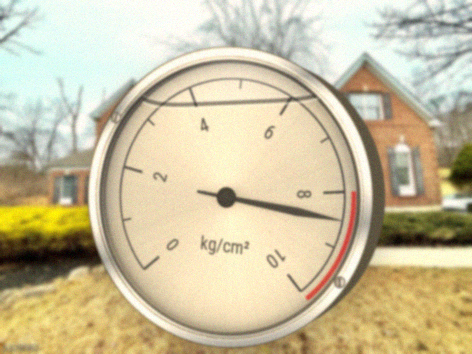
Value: 8.5 kg/cm²
